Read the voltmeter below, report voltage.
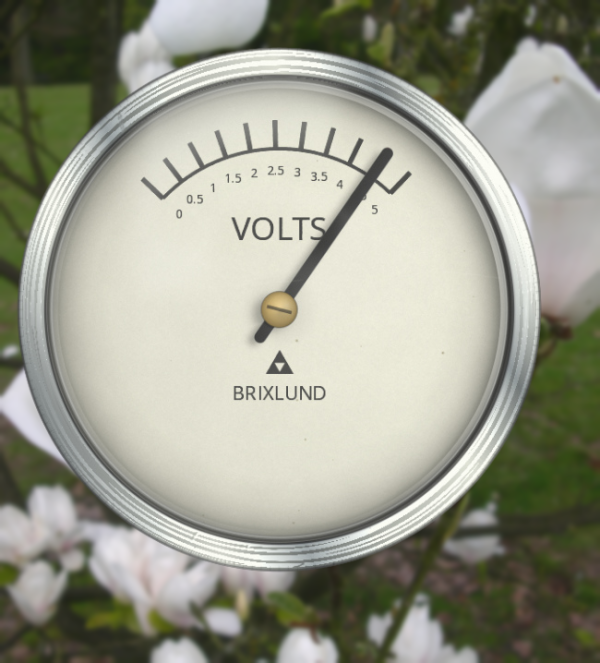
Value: 4.5 V
